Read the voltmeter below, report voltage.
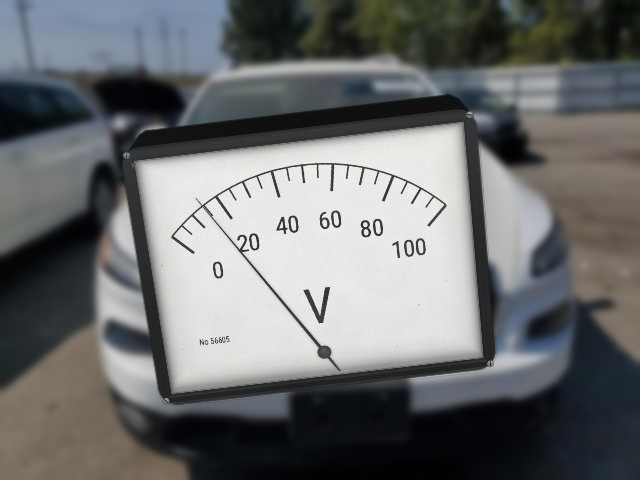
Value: 15 V
